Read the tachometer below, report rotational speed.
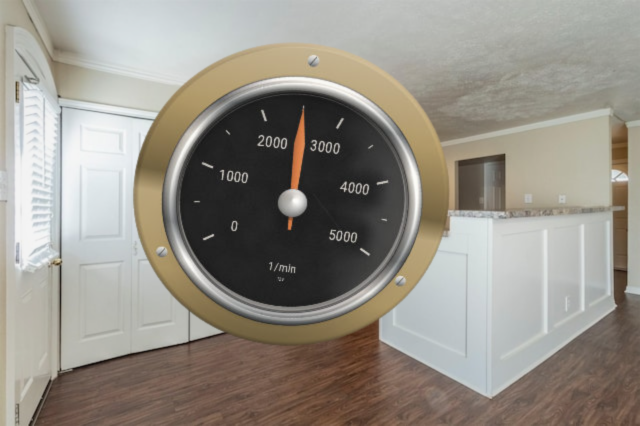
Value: 2500 rpm
